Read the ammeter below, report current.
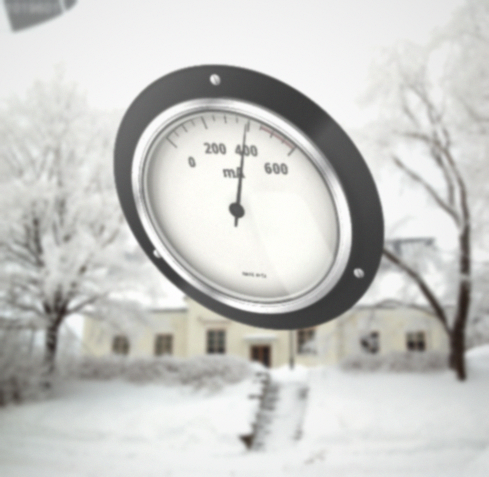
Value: 400 mA
